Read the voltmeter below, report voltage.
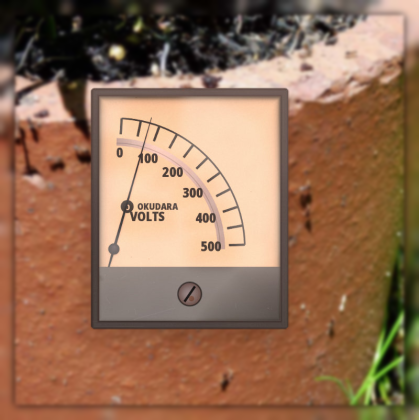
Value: 75 V
